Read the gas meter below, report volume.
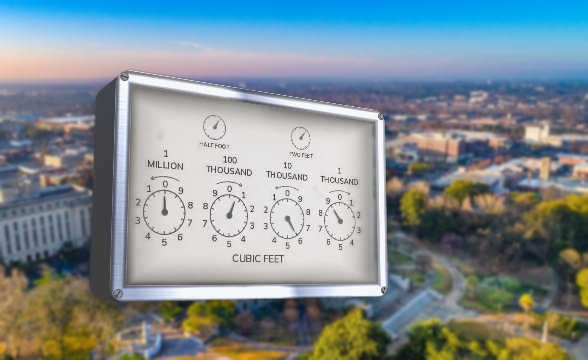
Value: 5900 ft³
